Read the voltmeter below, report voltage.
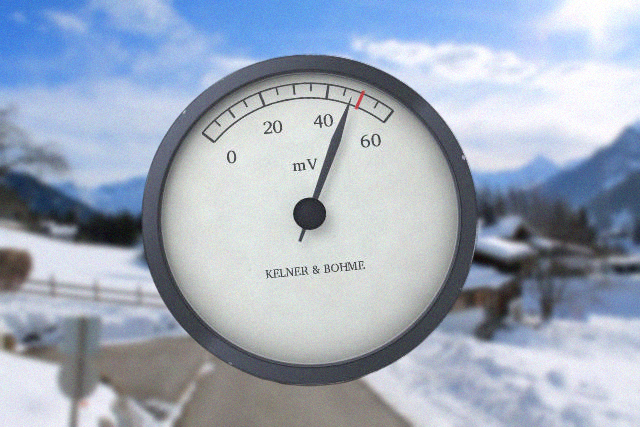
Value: 47.5 mV
